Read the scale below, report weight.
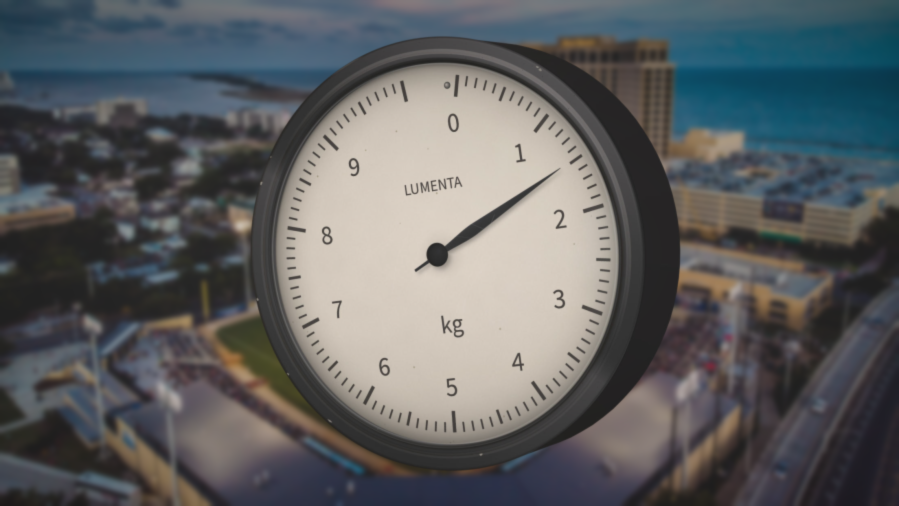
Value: 1.5 kg
